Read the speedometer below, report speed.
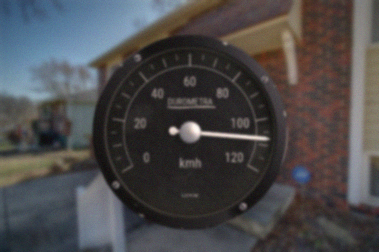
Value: 107.5 km/h
